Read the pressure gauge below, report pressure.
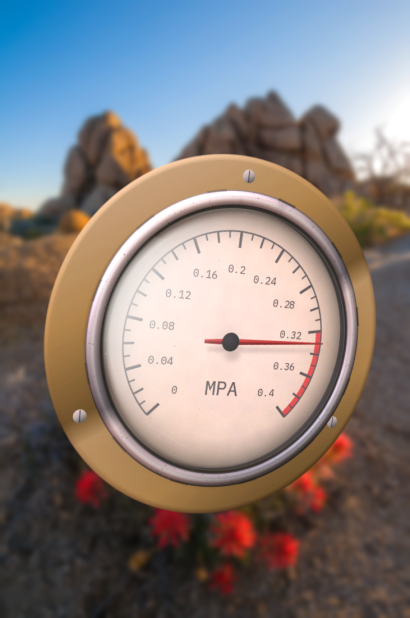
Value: 0.33 MPa
